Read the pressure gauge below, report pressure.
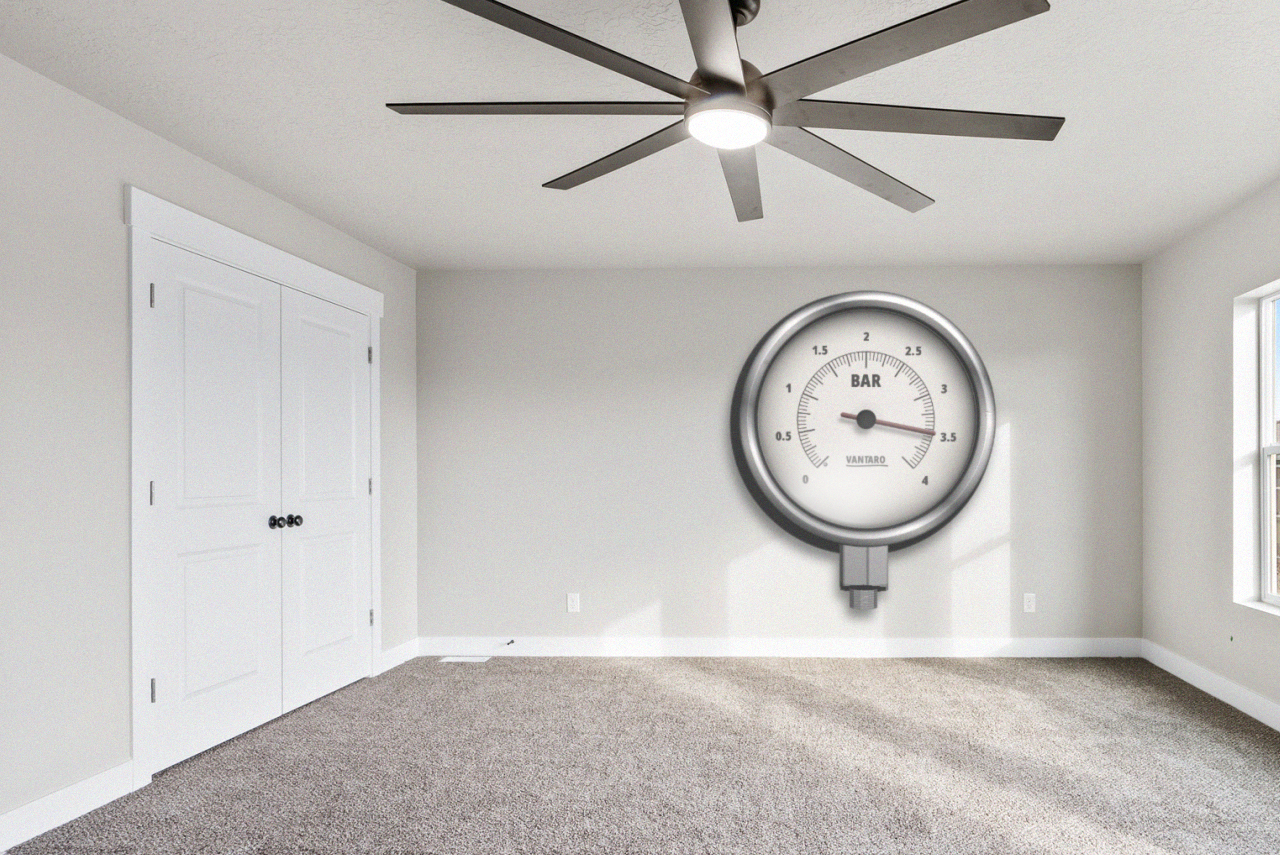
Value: 3.5 bar
